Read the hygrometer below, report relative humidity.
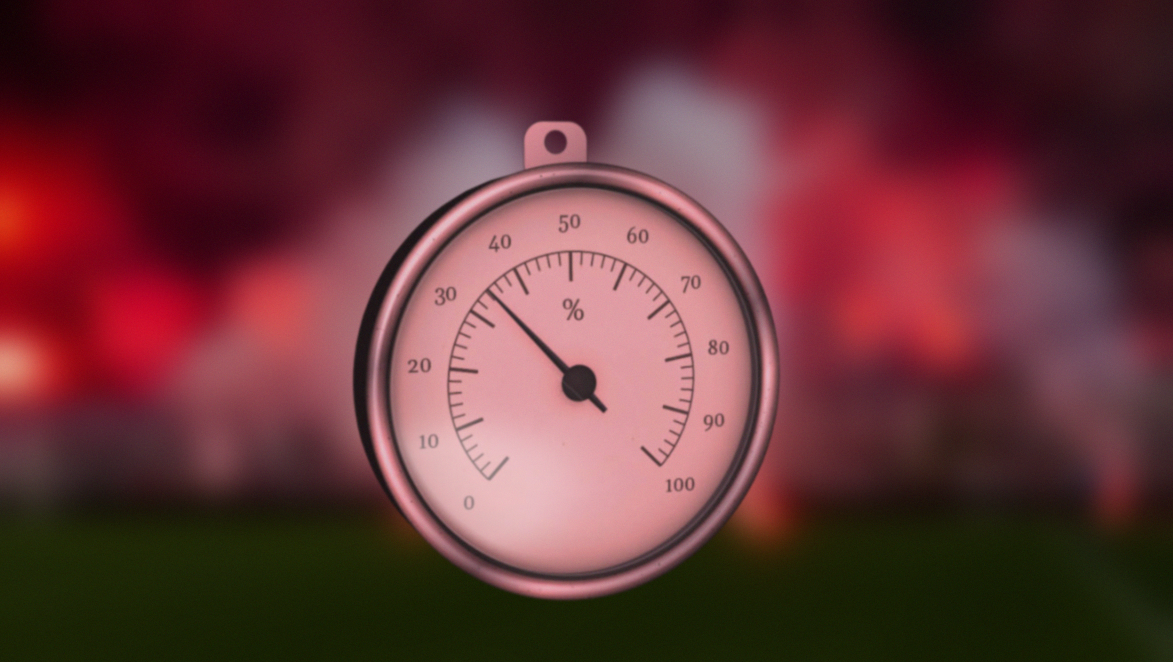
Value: 34 %
